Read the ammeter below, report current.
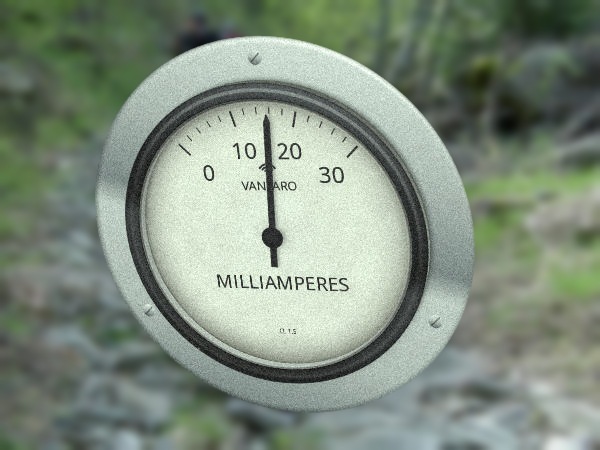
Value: 16 mA
